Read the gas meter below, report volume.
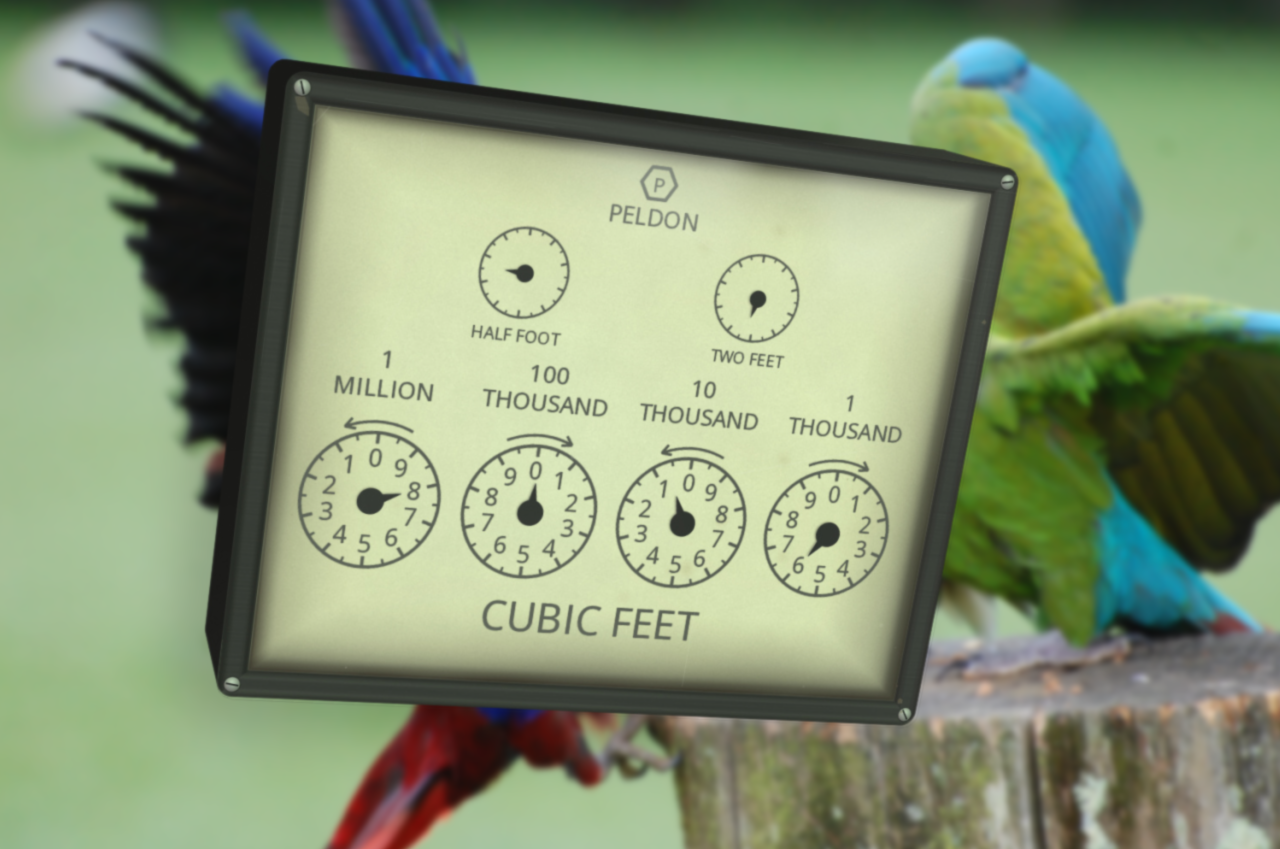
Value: 800600 ft³
